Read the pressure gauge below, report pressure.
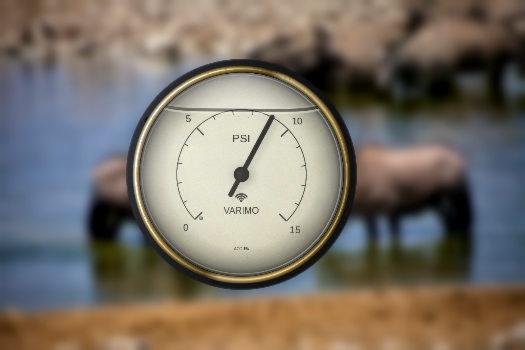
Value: 9 psi
